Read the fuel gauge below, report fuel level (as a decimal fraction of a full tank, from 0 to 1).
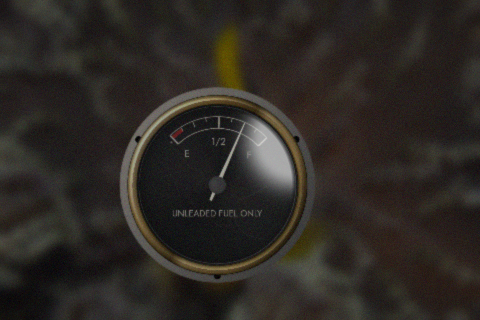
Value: 0.75
